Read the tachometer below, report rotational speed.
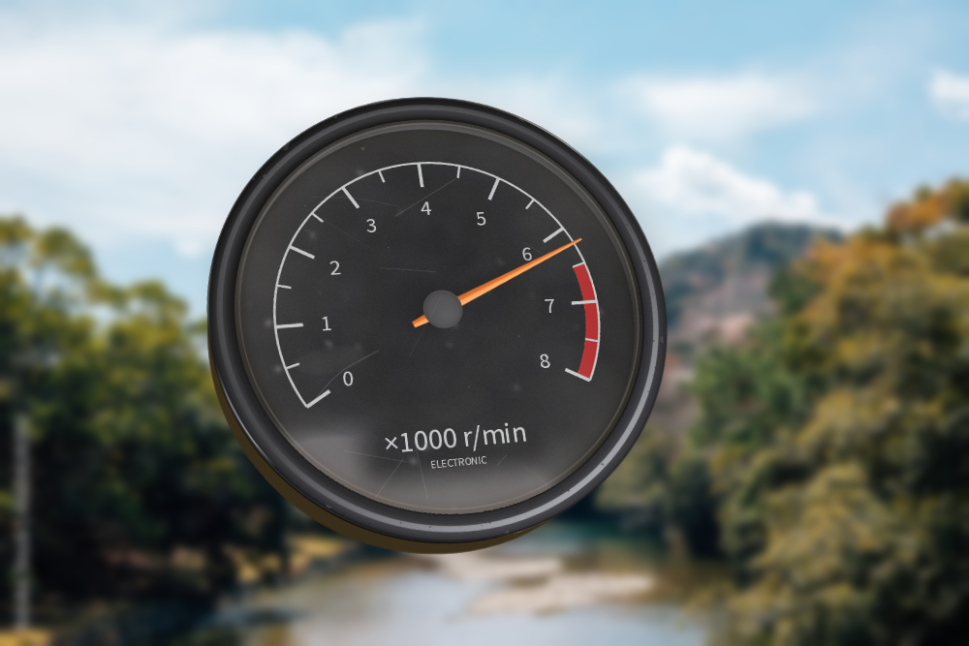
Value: 6250 rpm
